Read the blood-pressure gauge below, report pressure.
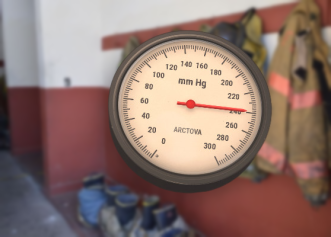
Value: 240 mmHg
